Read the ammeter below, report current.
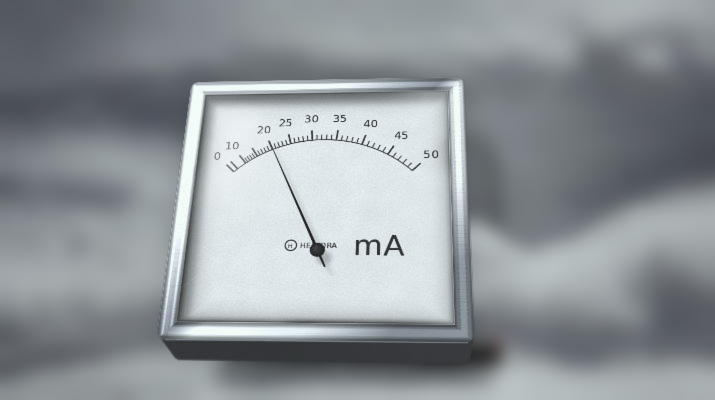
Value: 20 mA
